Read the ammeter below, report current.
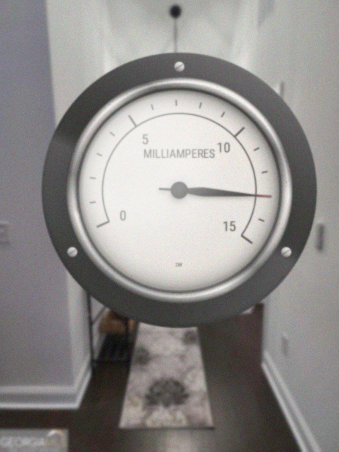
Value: 13 mA
